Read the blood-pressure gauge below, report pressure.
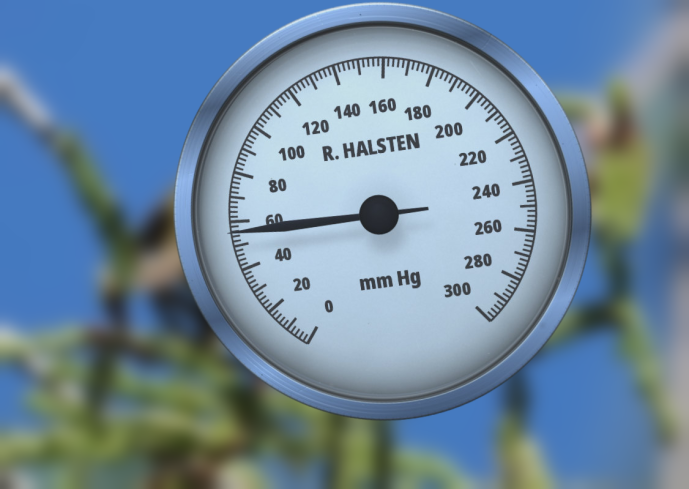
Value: 56 mmHg
